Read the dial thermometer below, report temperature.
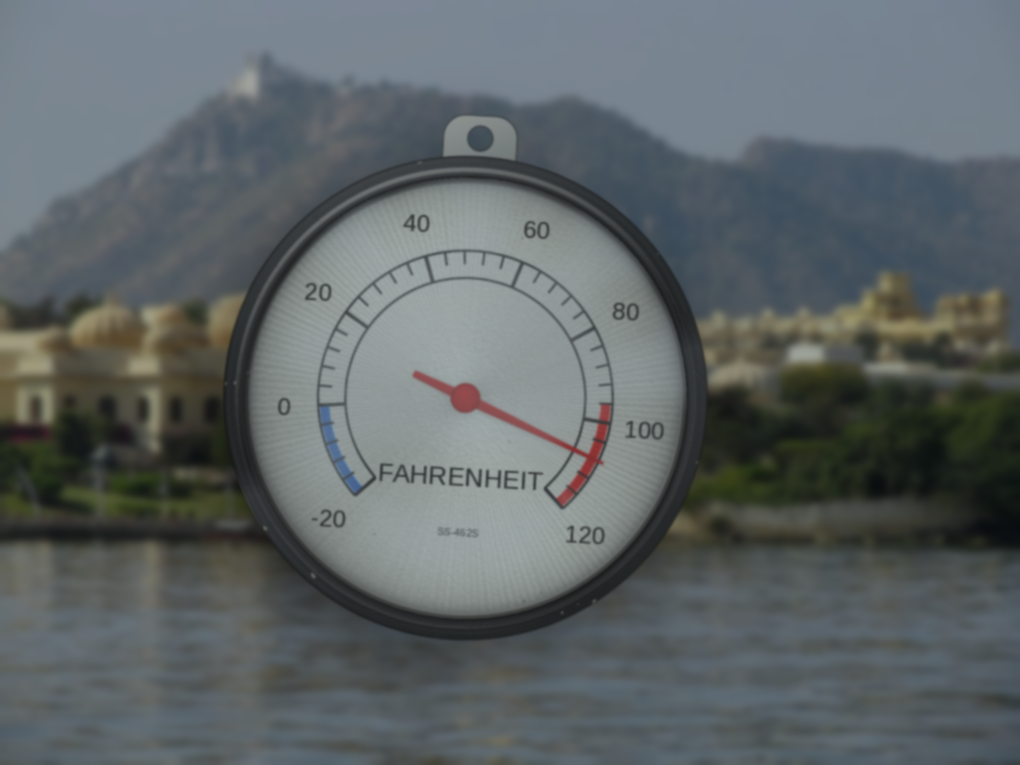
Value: 108 °F
